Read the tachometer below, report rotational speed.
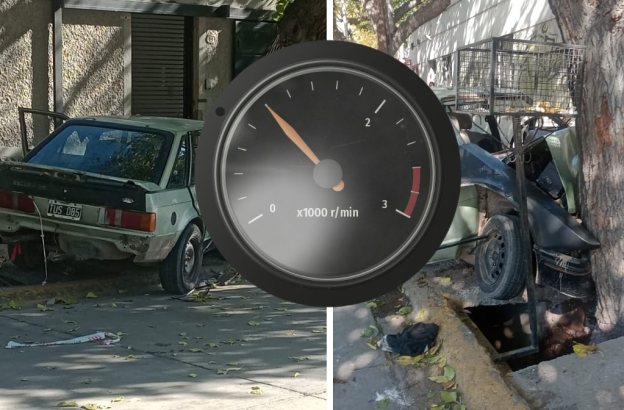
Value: 1000 rpm
